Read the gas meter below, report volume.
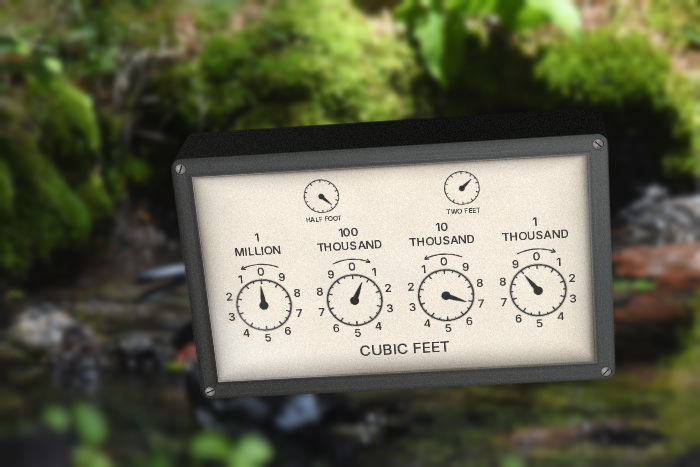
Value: 6900 ft³
